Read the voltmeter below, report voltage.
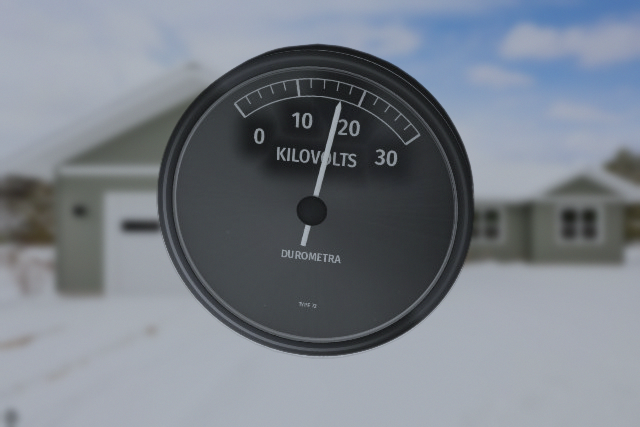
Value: 17 kV
